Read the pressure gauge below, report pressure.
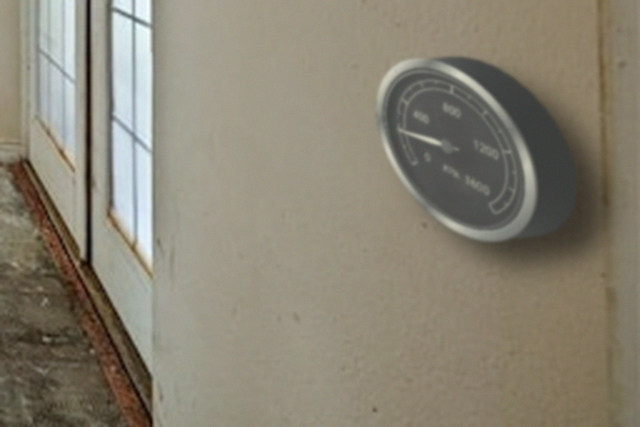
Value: 200 kPa
